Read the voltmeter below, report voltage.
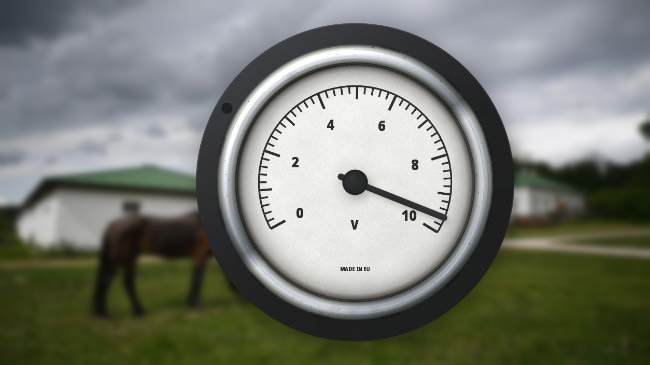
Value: 9.6 V
